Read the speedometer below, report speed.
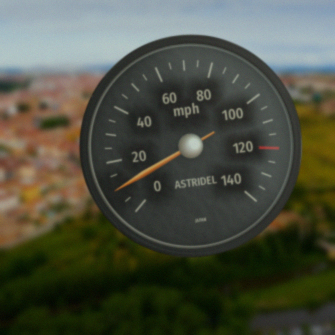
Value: 10 mph
